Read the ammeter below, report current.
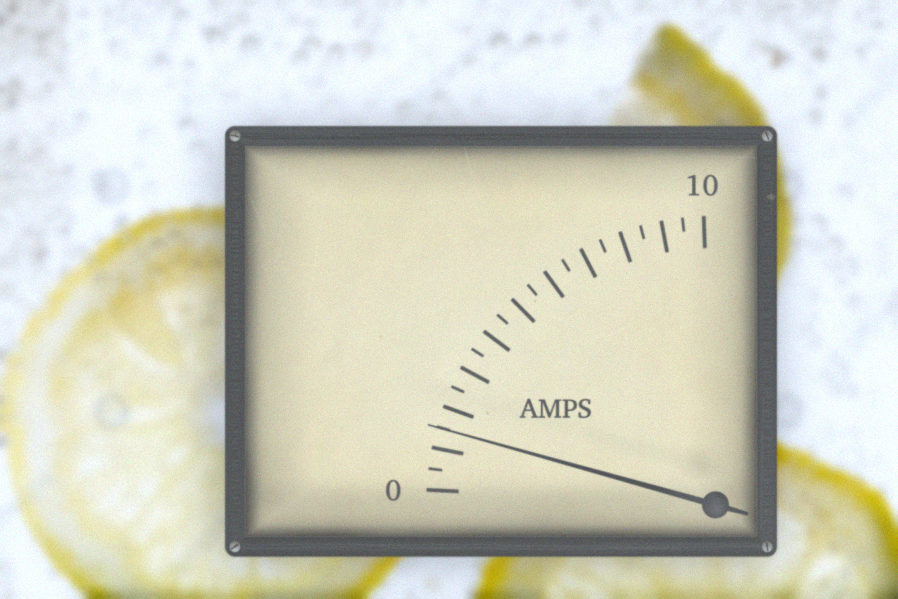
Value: 1.5 A
